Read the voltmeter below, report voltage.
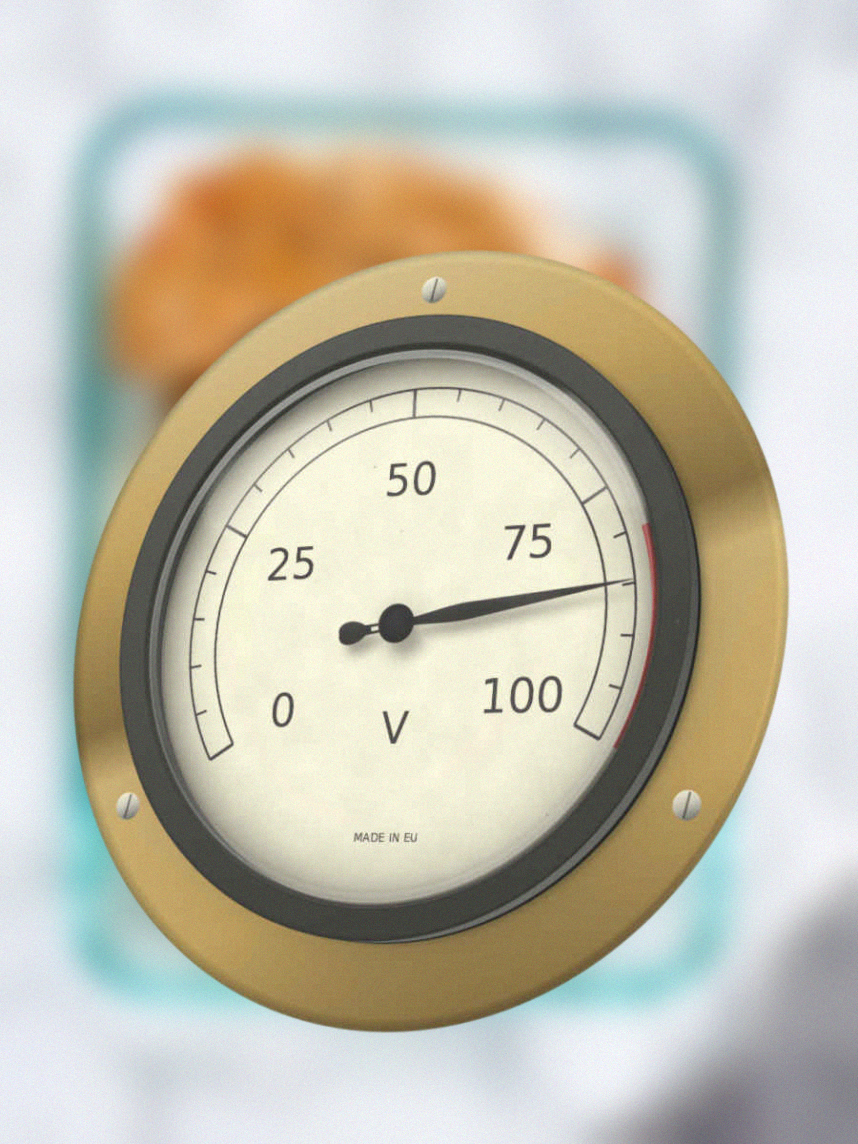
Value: 85 V
